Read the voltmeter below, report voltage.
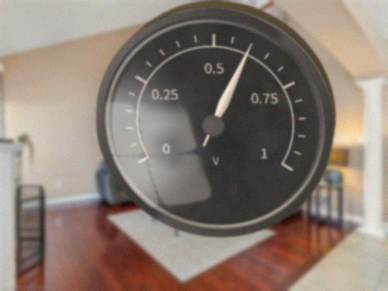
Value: 0.6 V
